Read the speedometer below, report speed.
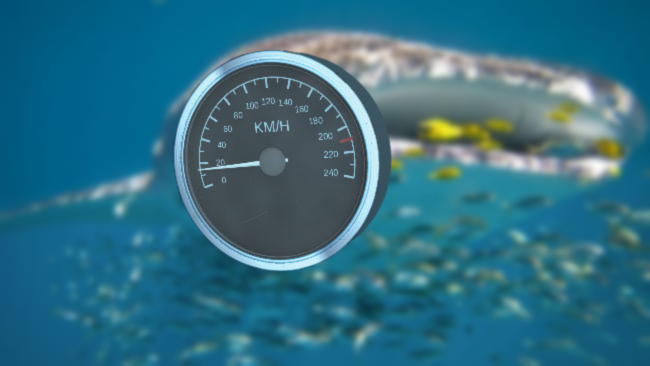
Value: 15 km/h
